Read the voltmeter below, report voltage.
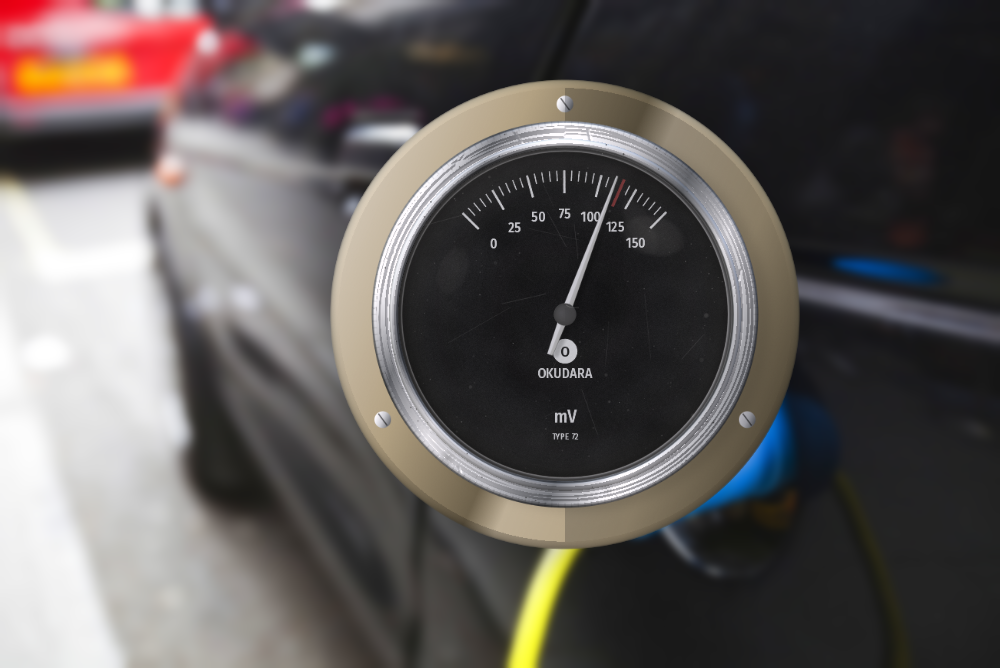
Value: 110 mV
